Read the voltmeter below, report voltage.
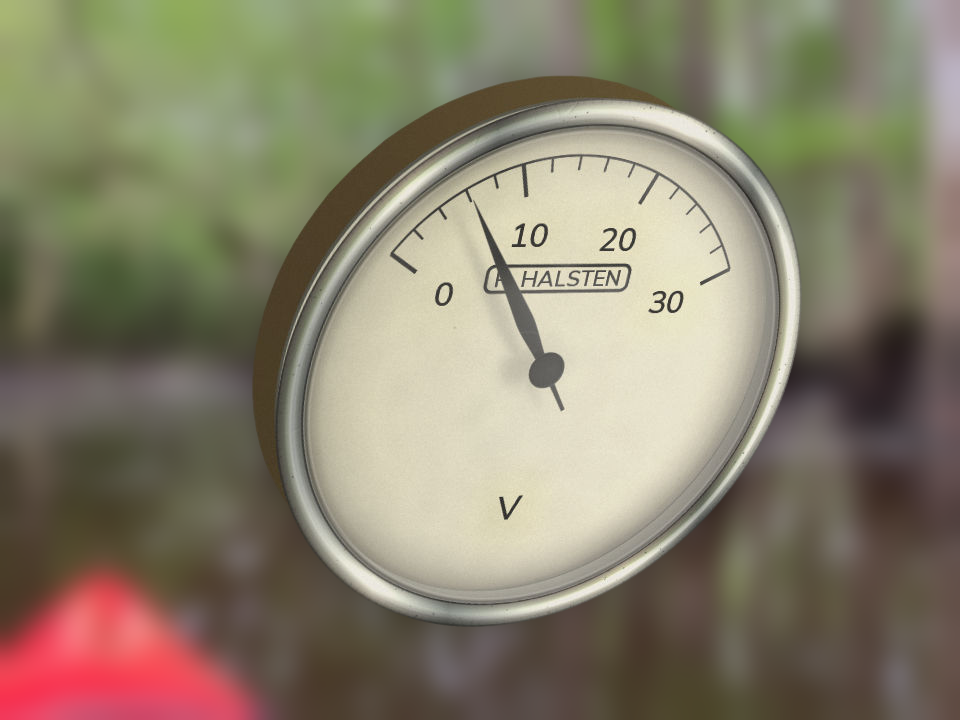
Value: 6 V
